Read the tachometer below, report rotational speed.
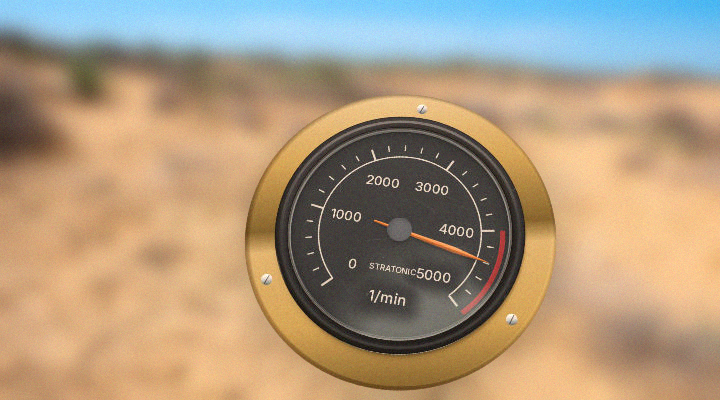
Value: 4400 rpm
